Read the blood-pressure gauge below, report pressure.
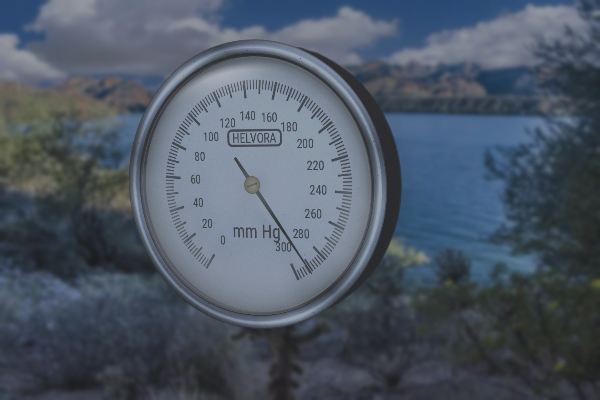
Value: 290 mmHg
